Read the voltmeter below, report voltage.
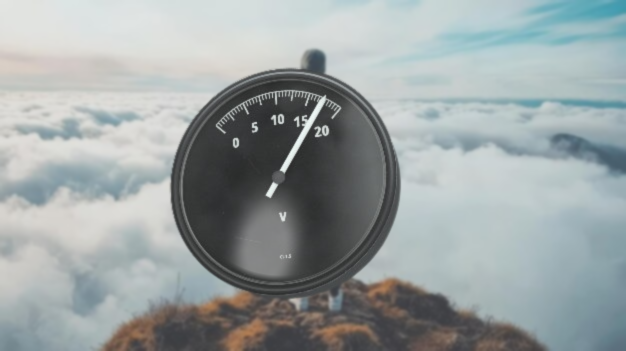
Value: 17.5 V
